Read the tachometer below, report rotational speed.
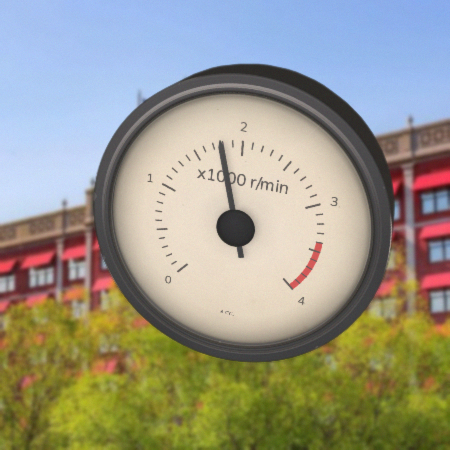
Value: 1800 rpm
